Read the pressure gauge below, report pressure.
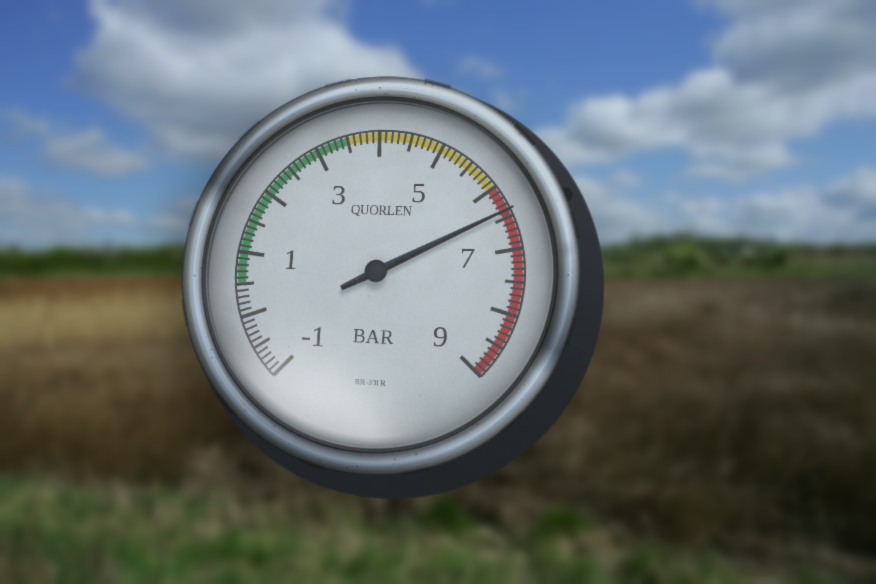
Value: 6.4 bar
